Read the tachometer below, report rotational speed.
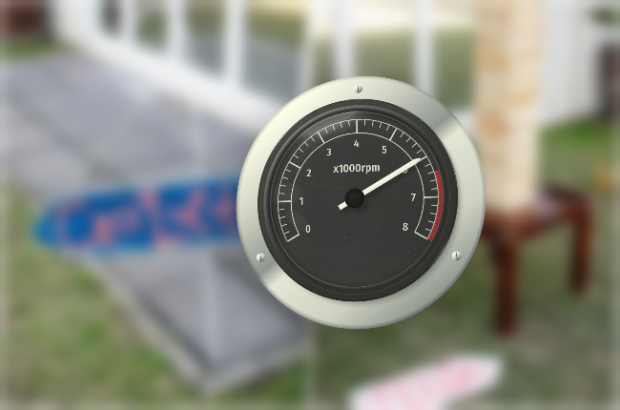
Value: 6000 rpm
